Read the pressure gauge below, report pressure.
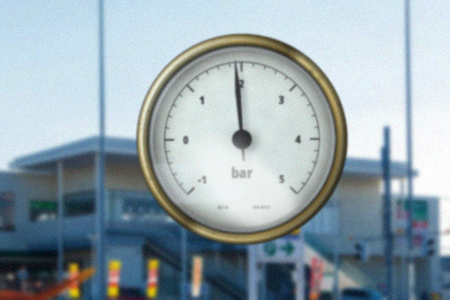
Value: 1.9 bar
